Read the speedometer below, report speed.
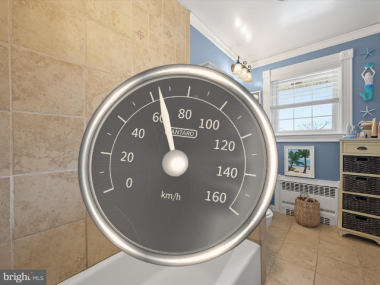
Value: 65 km/h
